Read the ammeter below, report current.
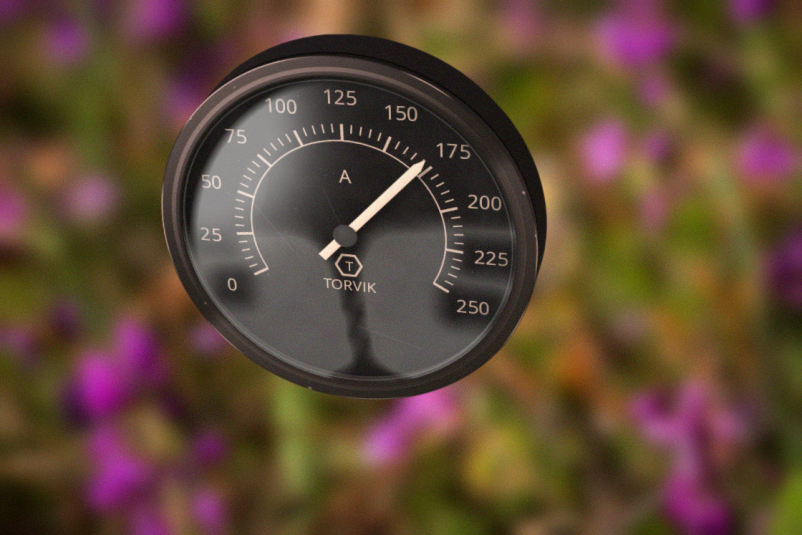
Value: 170 A
